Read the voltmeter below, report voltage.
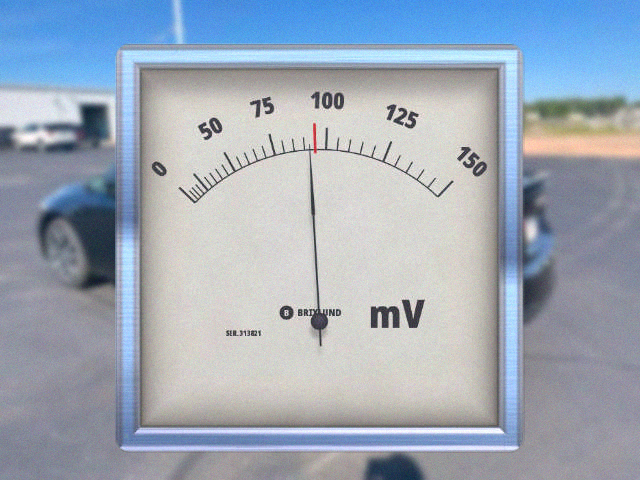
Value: 92.5 mV
